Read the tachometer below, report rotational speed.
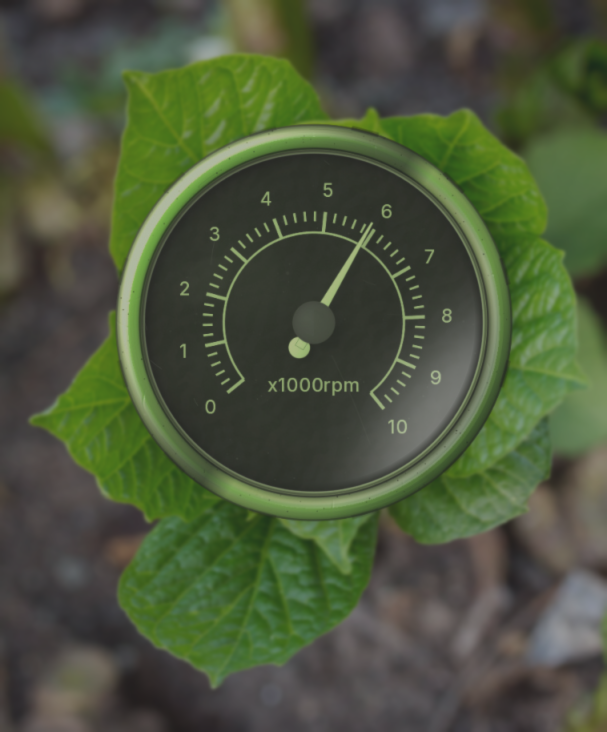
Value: 5900 rpm
